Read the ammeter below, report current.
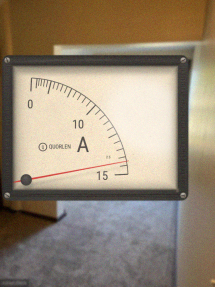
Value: 14.25 A
